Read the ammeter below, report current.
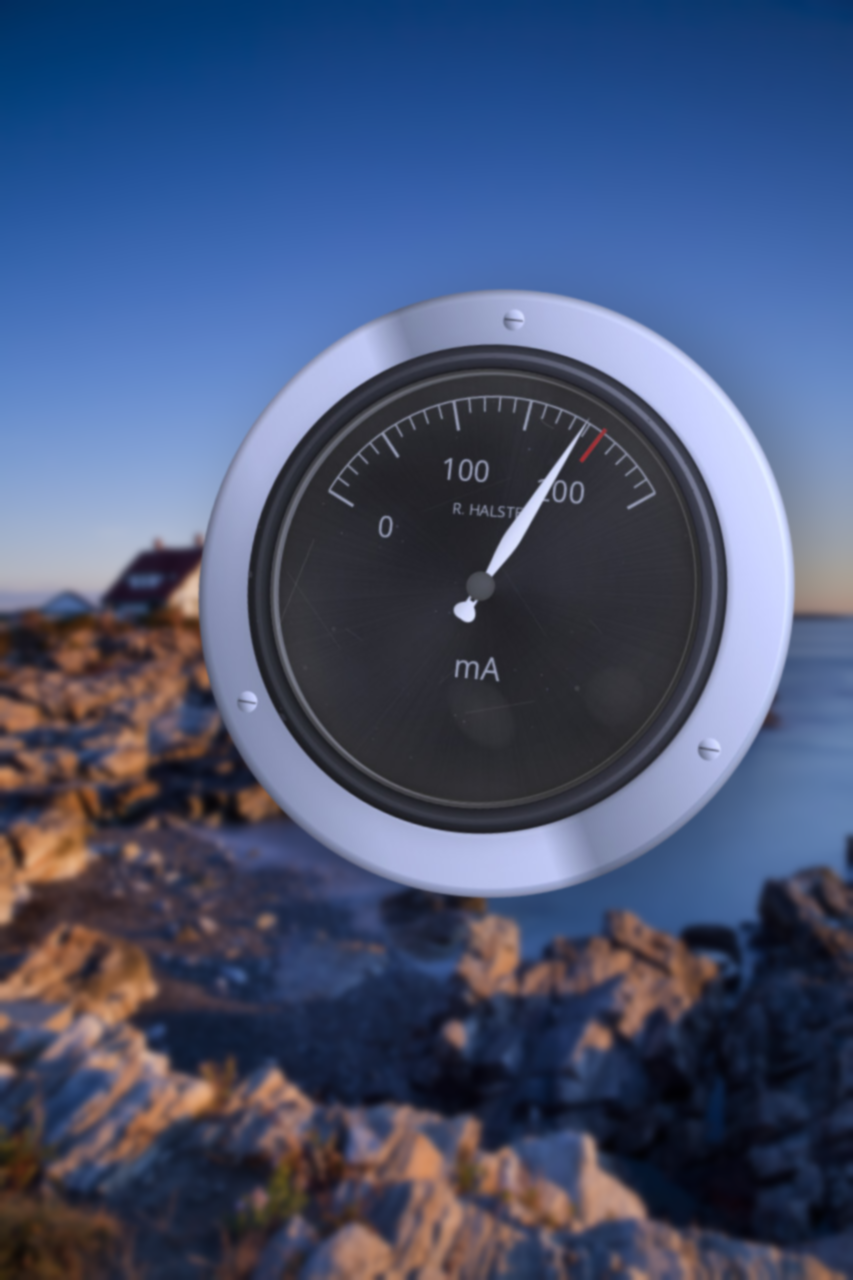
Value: 190 mA
